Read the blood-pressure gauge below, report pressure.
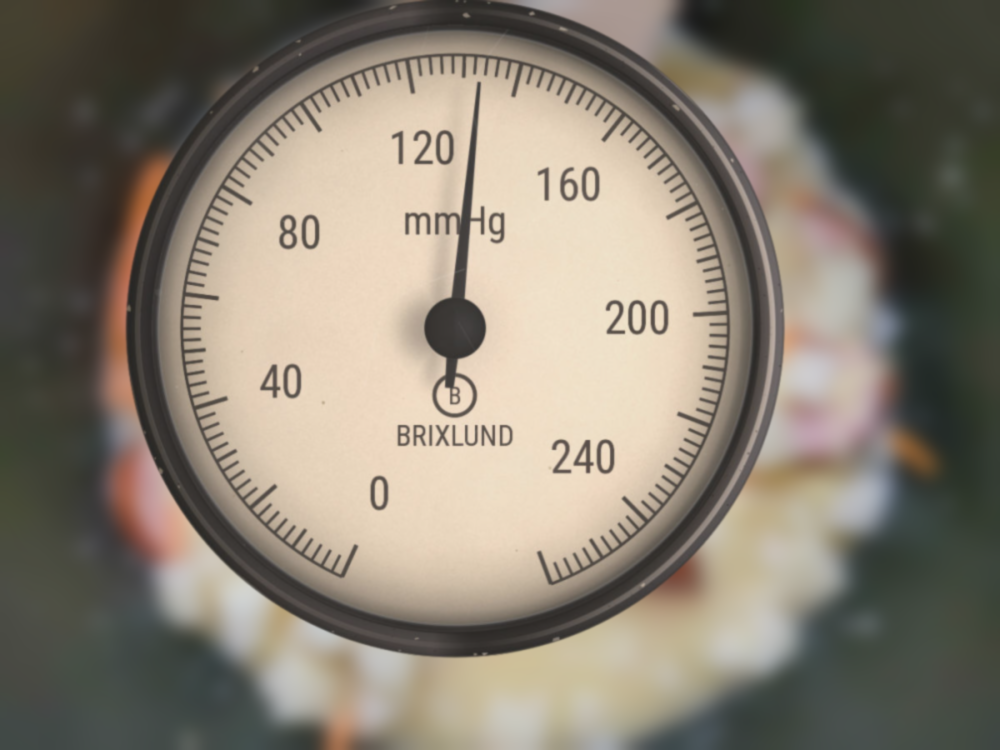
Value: 133 mmHg
